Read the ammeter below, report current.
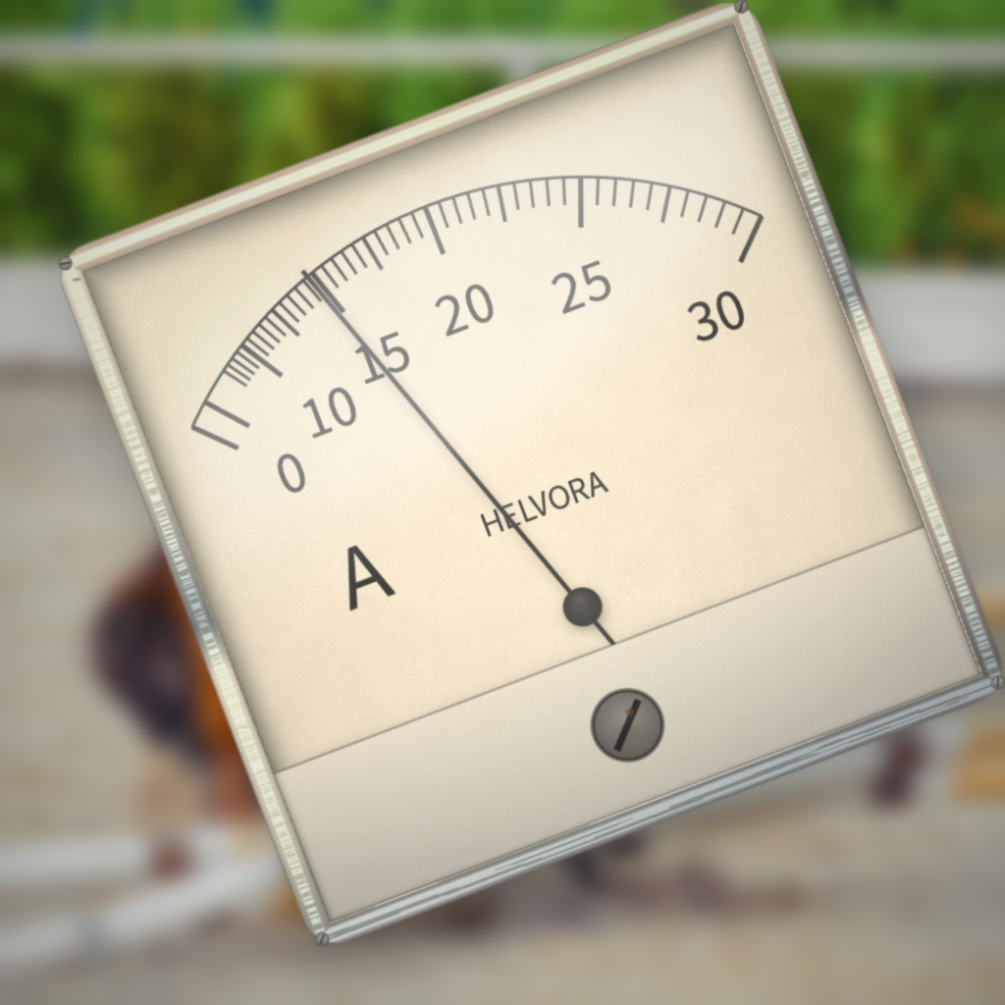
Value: 14.75 A
